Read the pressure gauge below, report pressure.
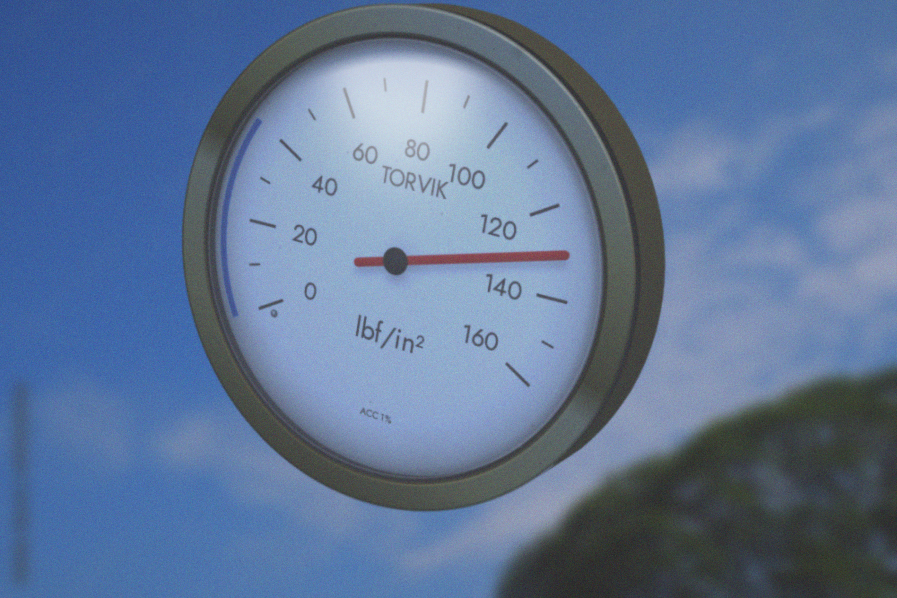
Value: 130 psi
